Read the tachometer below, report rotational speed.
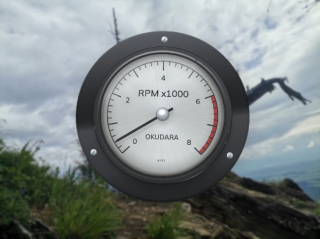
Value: 400 rpm
